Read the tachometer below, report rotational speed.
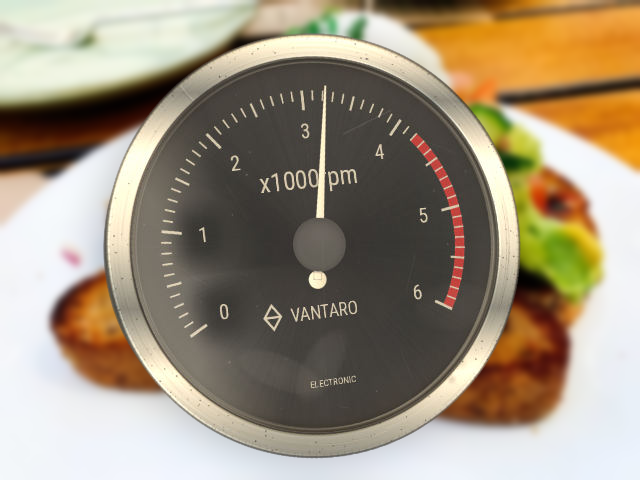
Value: 3200 rpm
